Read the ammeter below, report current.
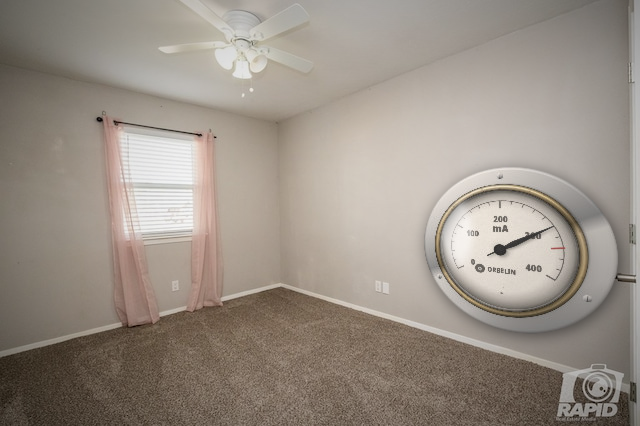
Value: 300 mA
